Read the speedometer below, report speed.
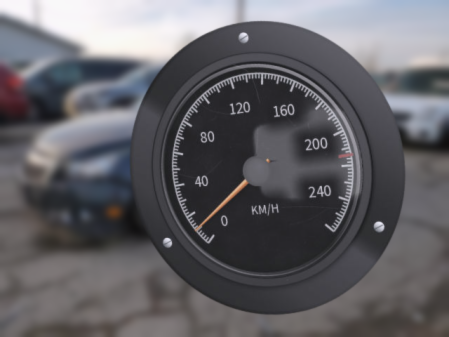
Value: 10 km/h
